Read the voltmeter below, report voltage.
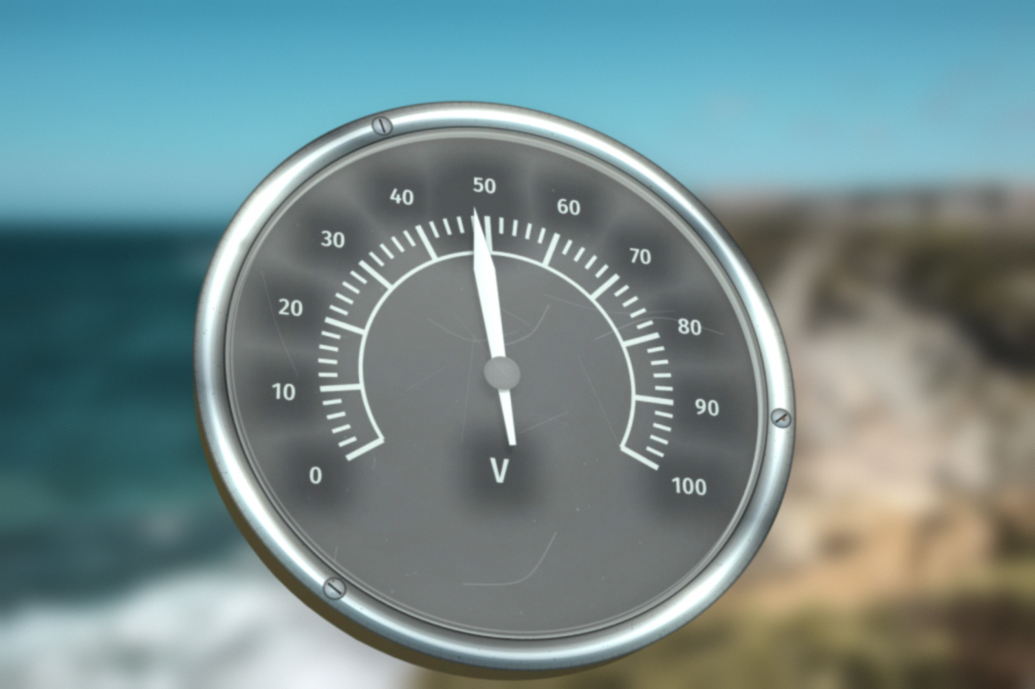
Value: 48 V
